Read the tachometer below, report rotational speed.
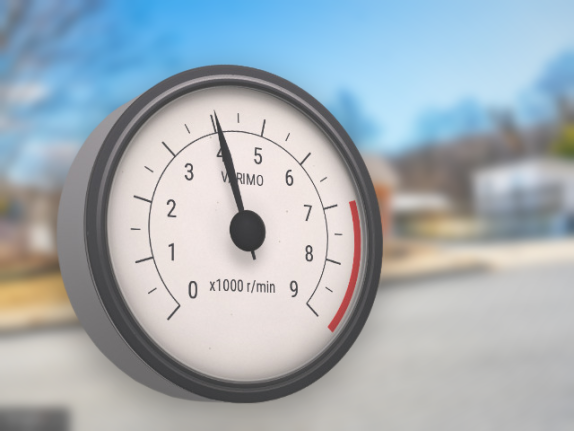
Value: 4000 rpm
